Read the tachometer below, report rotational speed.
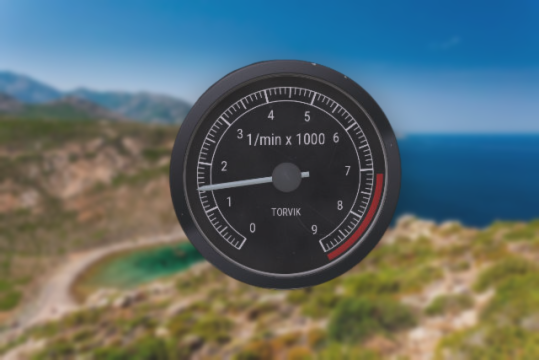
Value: 1500 rpm
